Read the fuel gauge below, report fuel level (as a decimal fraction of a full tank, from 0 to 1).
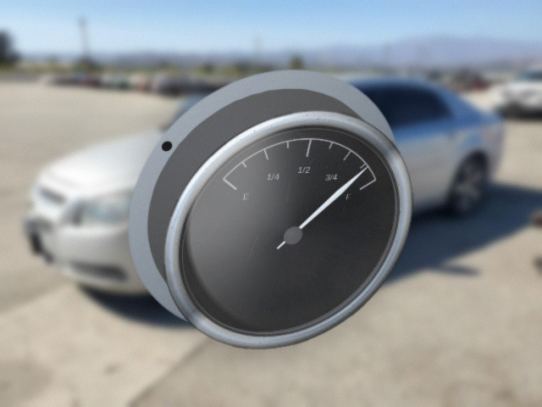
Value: 0.875
